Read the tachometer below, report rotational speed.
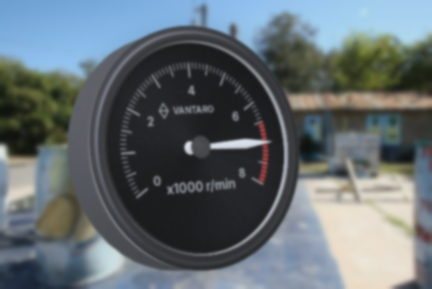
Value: 7000 rpm
